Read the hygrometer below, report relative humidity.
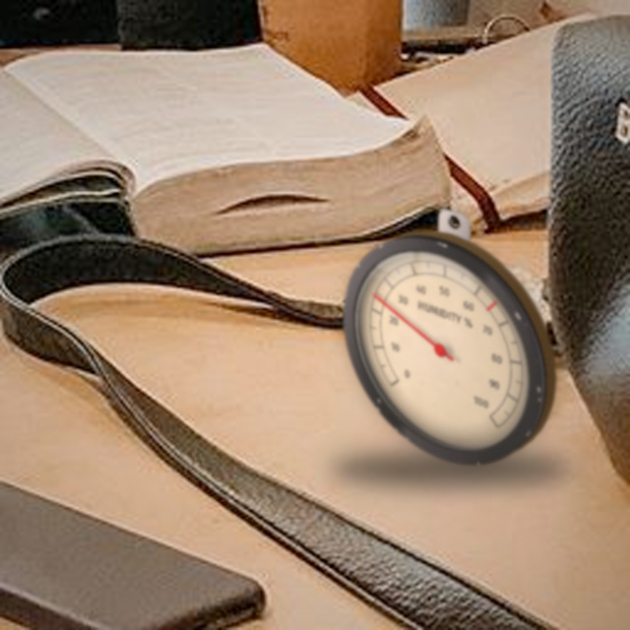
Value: 25 %
